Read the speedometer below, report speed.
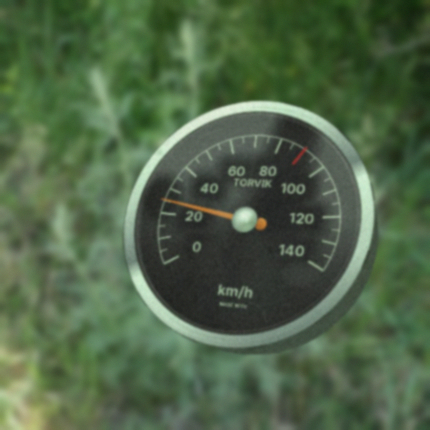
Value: 25 km/h
